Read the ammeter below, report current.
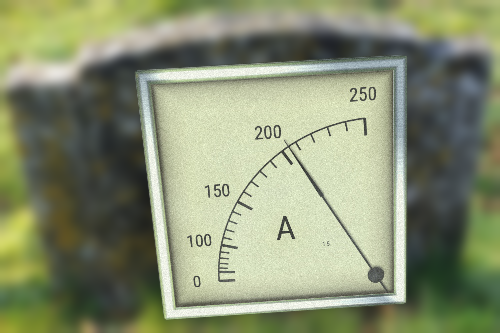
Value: 205 A
